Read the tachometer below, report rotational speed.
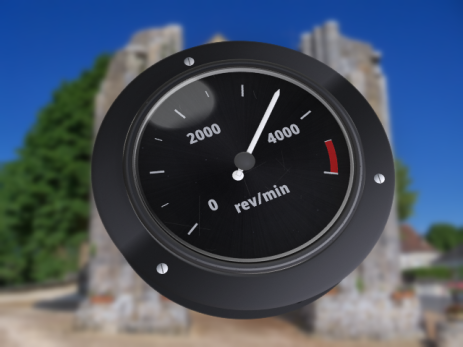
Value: 3500 rpm
